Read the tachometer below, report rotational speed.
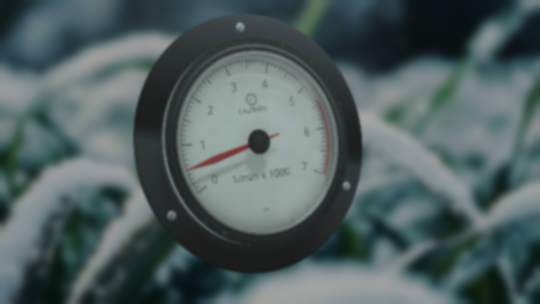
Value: 500 rpm
